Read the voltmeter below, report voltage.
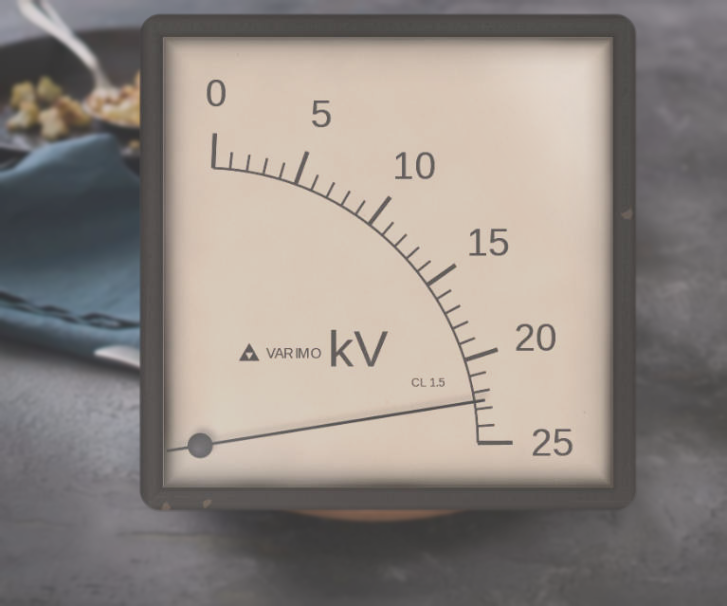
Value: 22.5 kV
